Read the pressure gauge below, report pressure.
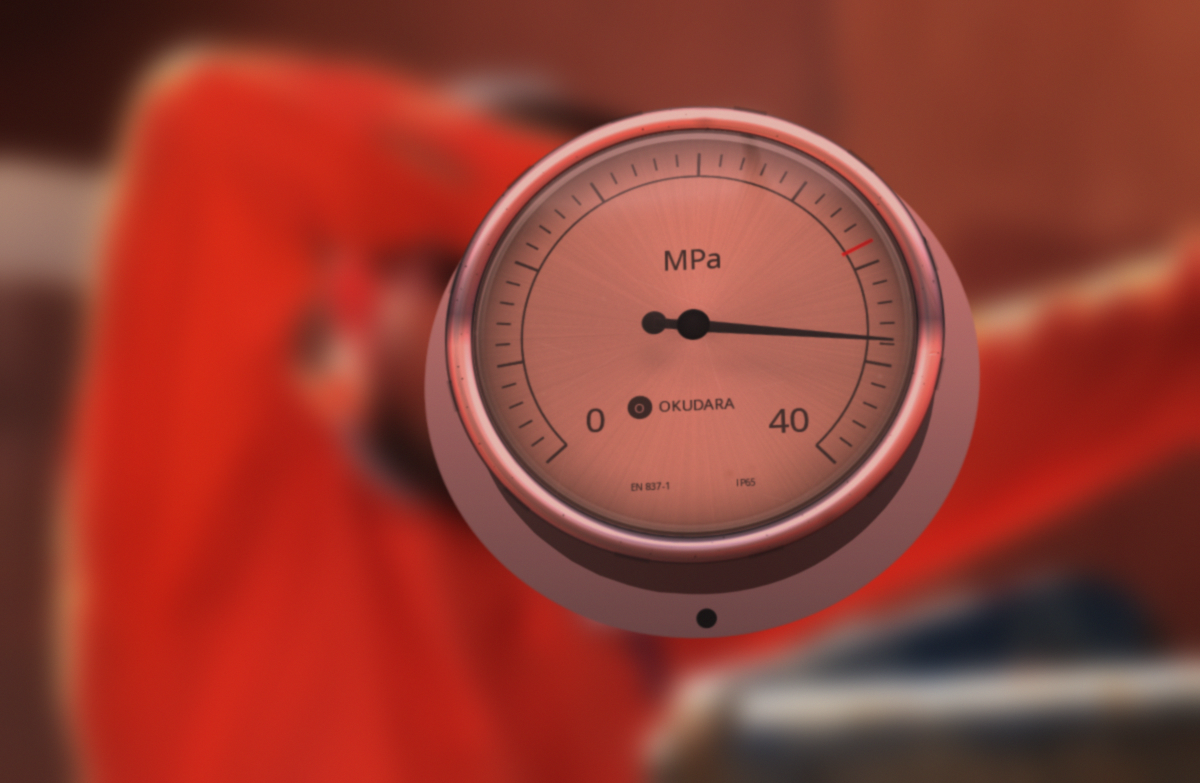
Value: 34 MPa
